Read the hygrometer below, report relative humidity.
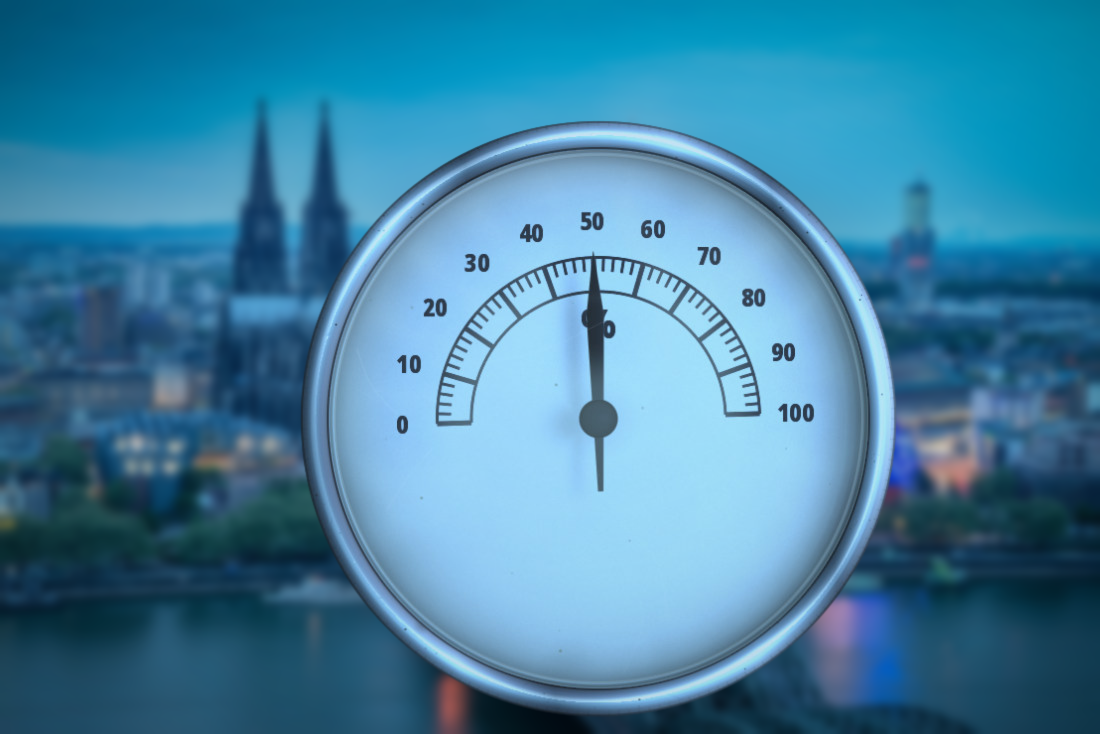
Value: 50 %
